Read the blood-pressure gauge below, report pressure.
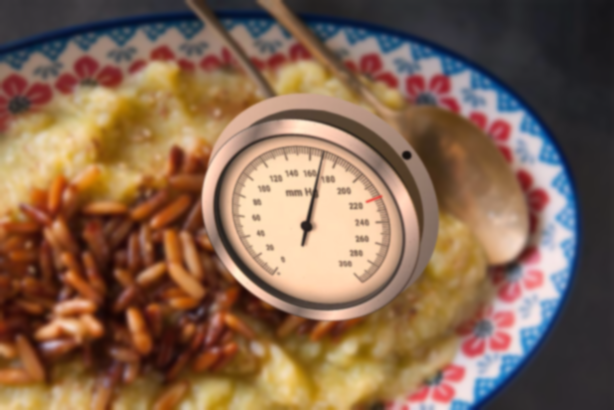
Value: 170 mmHg
